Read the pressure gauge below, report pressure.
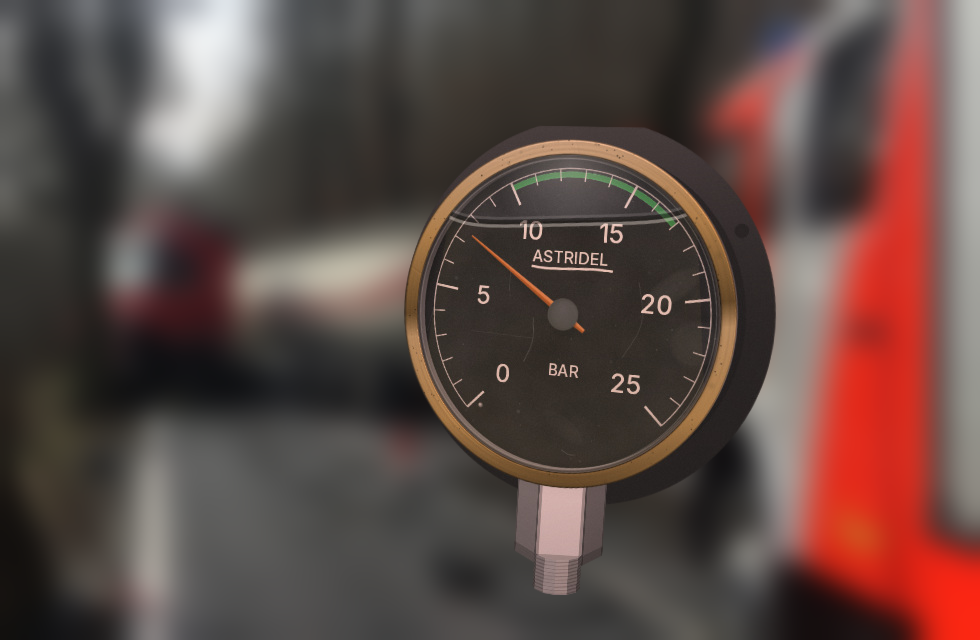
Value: 7.5 bar
